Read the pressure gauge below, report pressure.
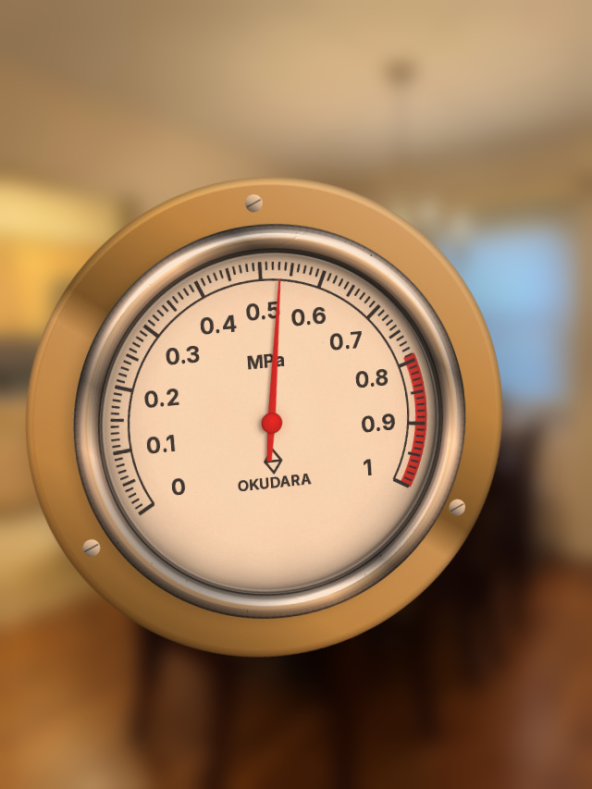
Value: 0.53 MPa
